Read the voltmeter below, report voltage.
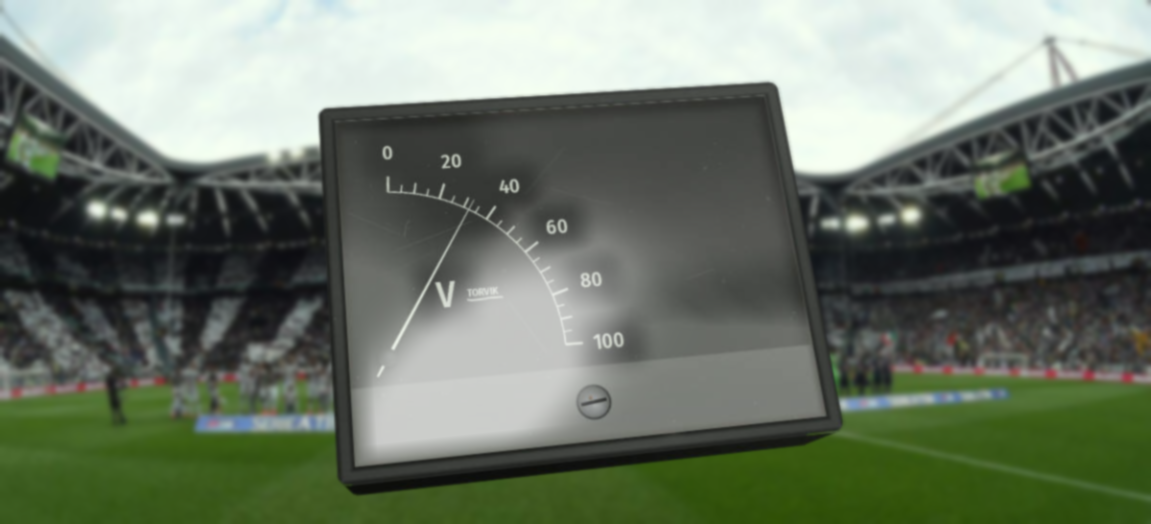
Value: 32.5 V
